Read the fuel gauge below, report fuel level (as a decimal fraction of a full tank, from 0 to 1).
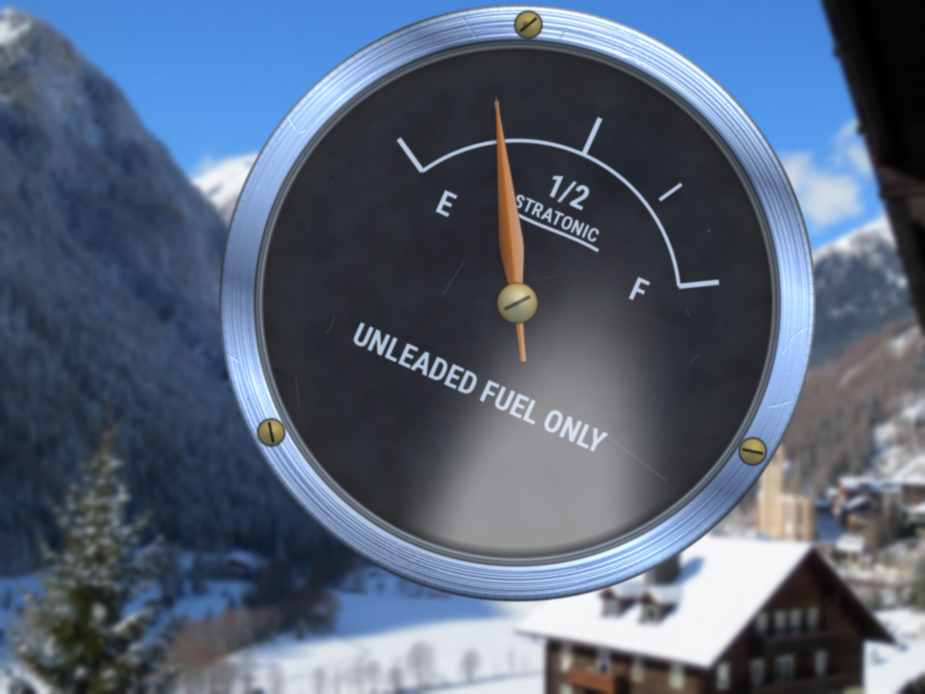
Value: 0.25
